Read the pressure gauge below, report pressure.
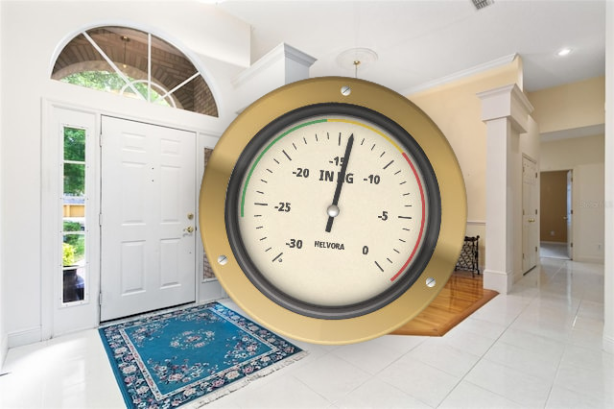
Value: -14 inHg
